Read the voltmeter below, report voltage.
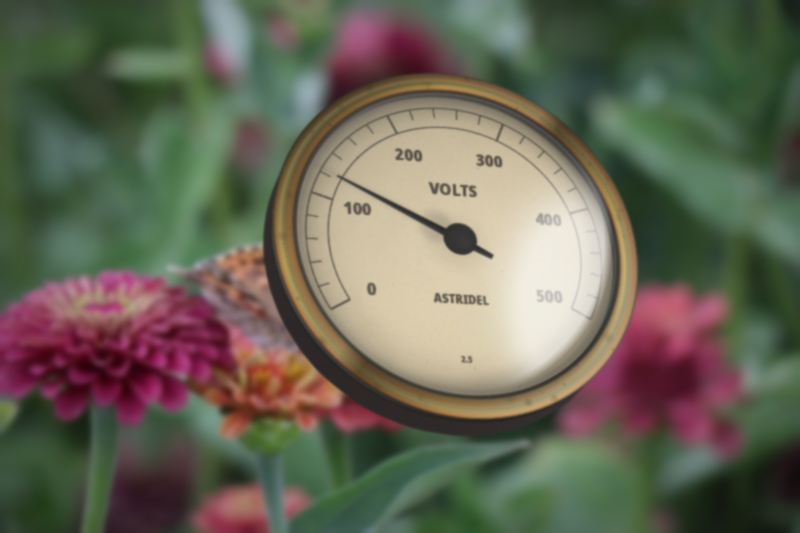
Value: 120 V
